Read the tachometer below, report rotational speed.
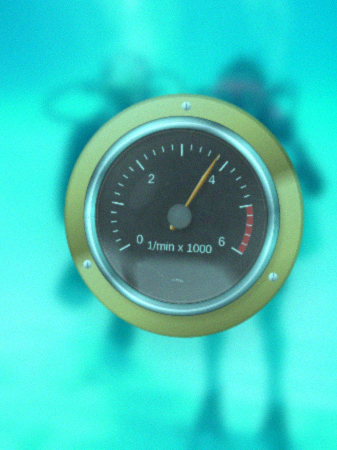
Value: 3800 rpm
